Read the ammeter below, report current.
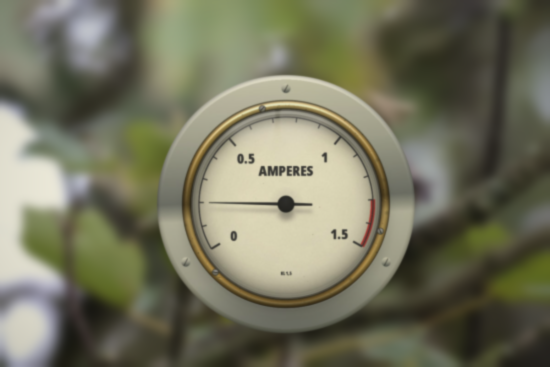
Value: 0.2 A
